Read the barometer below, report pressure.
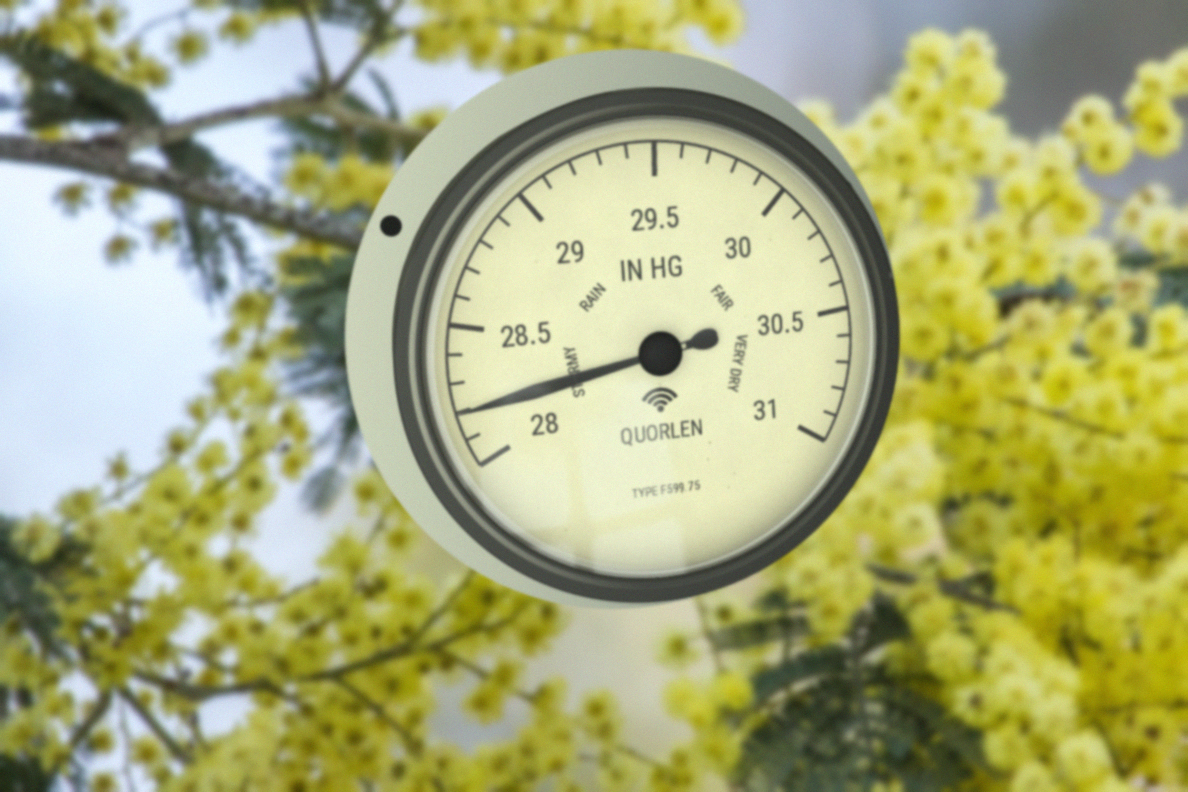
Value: 28.2 inHg
